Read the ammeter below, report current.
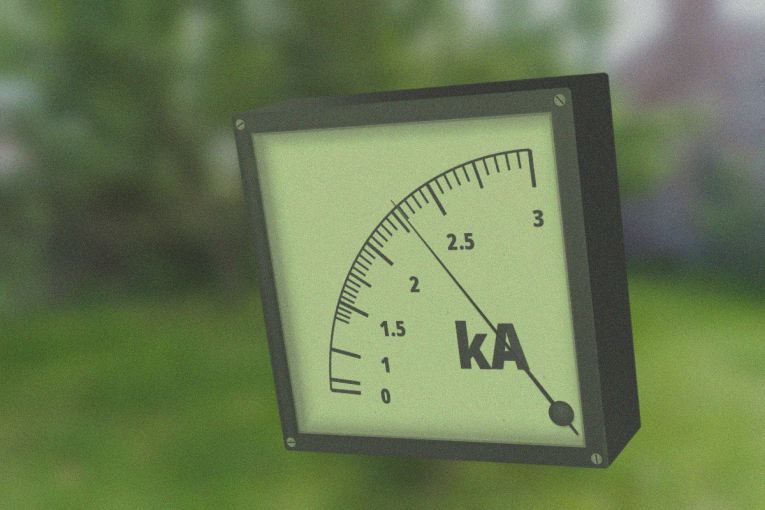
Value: 2.3 kA
